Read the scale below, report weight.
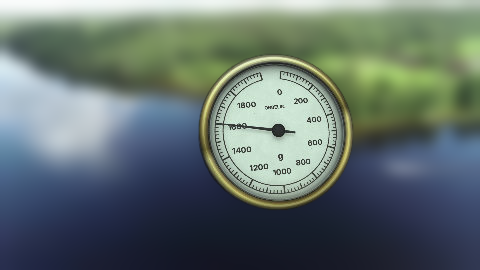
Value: 1600 g
